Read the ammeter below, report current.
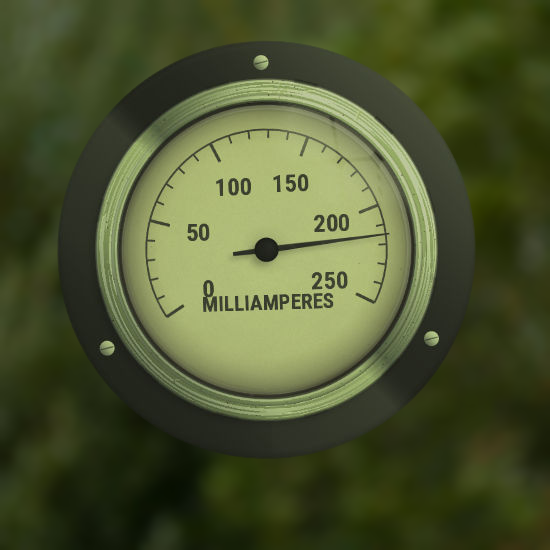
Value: 215 mA
